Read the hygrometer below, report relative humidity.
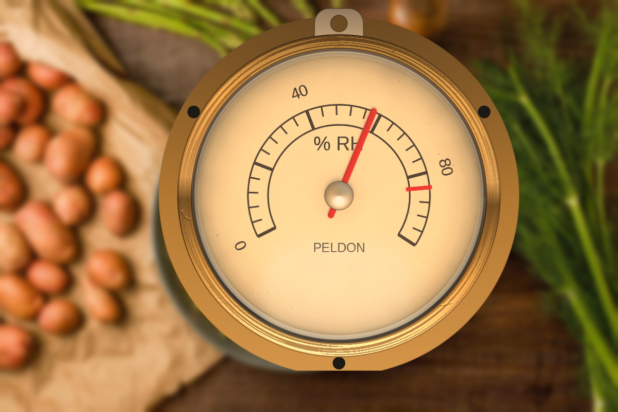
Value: 58 %
